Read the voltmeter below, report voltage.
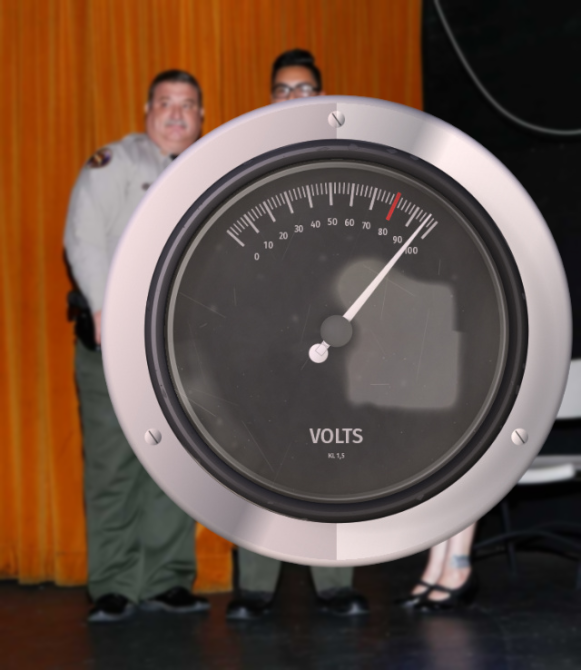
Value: 96 V
